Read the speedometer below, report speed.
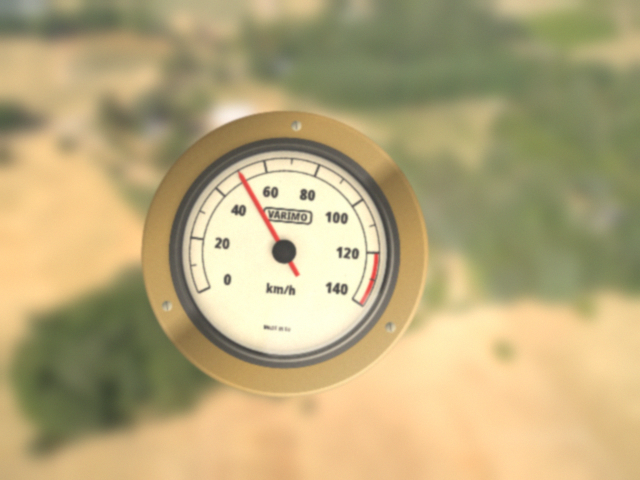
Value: 50 km/h
